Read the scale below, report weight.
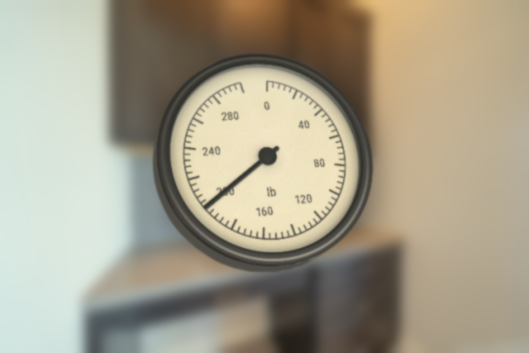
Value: 200 lb
